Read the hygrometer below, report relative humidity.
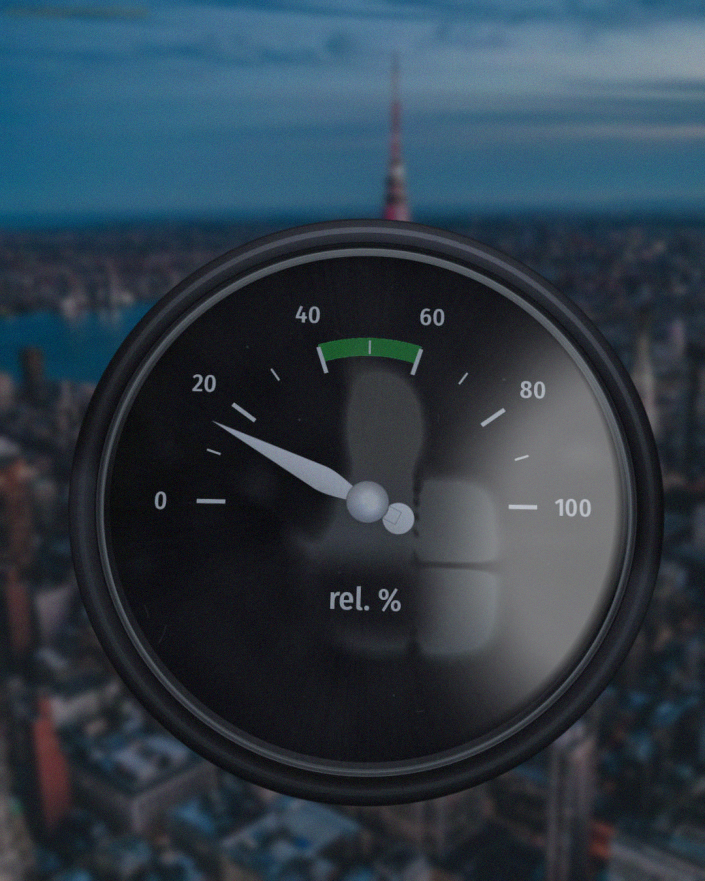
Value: 15 %
